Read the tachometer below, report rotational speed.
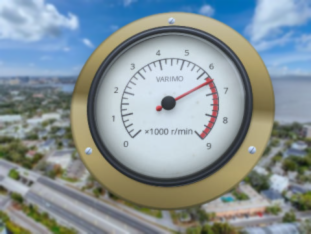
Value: 6500 rpm
